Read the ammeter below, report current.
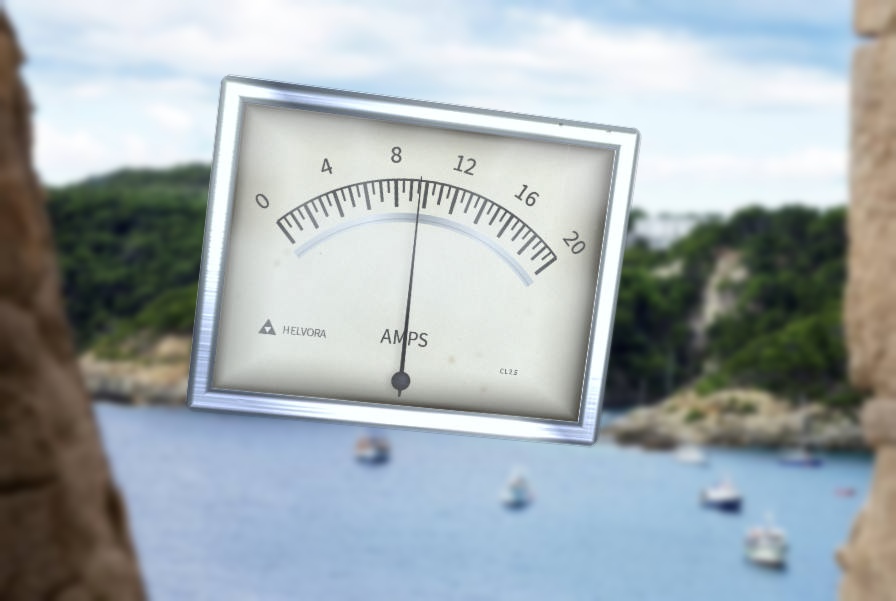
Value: 9.5 A
